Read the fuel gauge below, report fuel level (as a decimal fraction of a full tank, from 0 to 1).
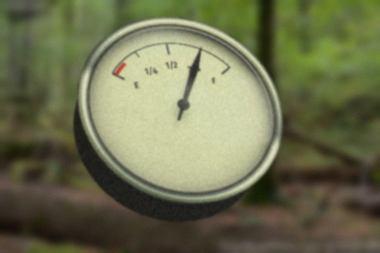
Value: 0.75
